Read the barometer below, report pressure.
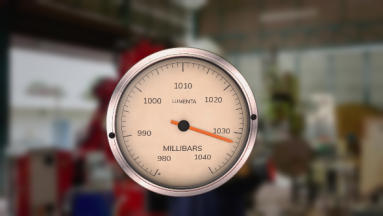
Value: 1032 mbar
